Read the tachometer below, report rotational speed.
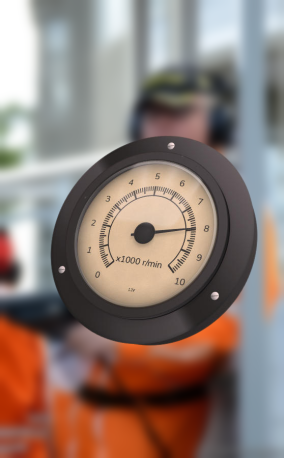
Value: 8000 rpm
